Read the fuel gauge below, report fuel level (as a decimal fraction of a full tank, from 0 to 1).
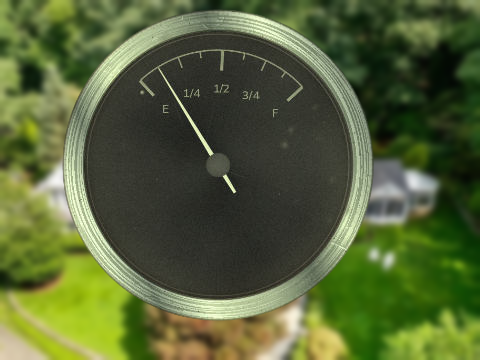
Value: 0.125
